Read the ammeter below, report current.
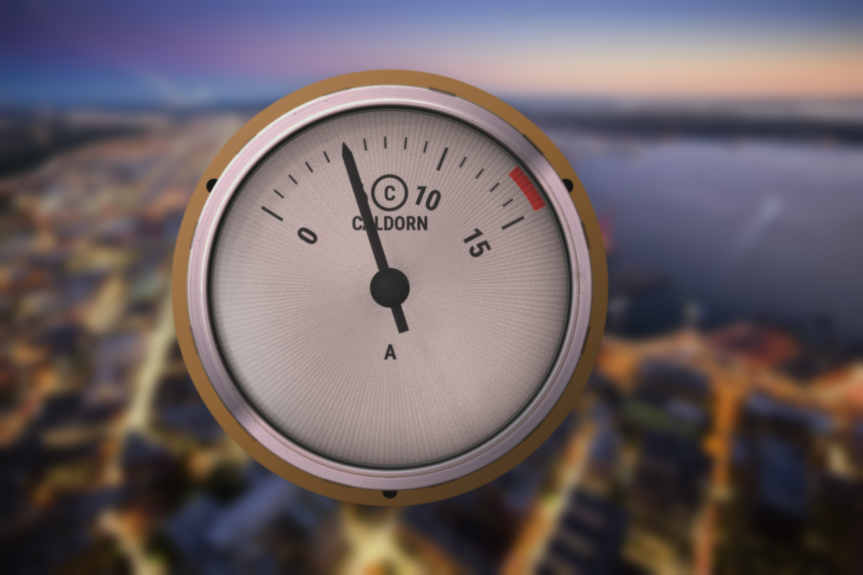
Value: 5 A
